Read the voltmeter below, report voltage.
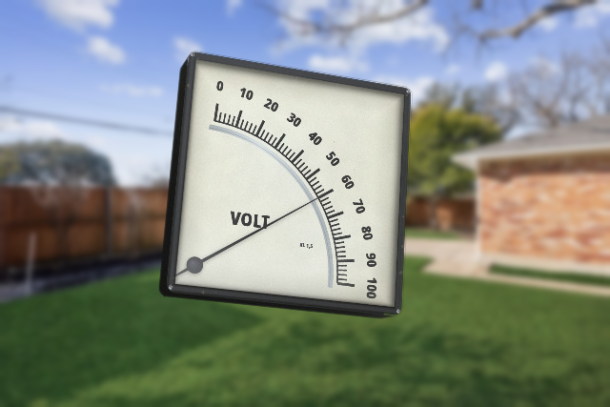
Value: 60 V
